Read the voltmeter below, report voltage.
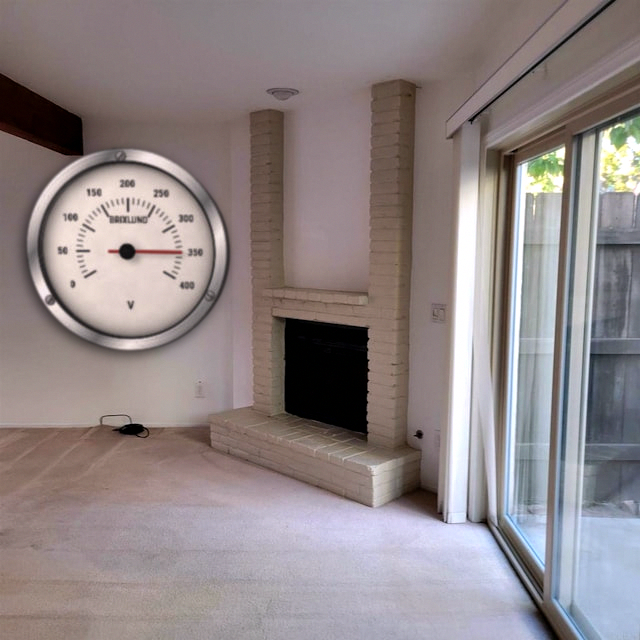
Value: 350 V
